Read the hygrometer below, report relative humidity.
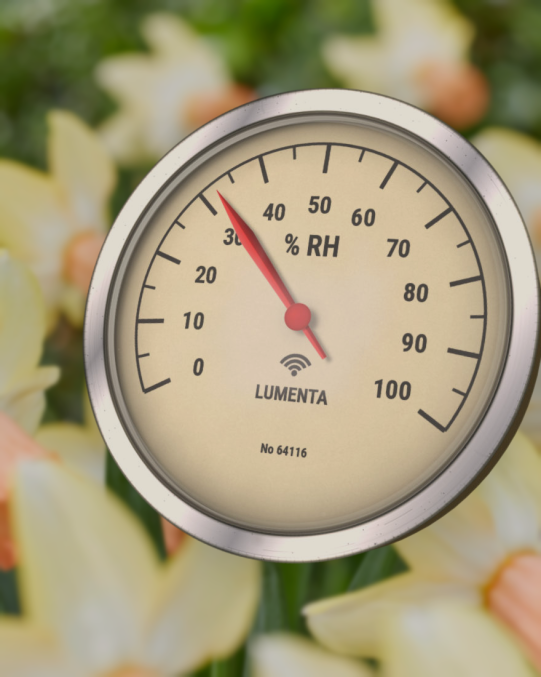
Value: 32.5 %
